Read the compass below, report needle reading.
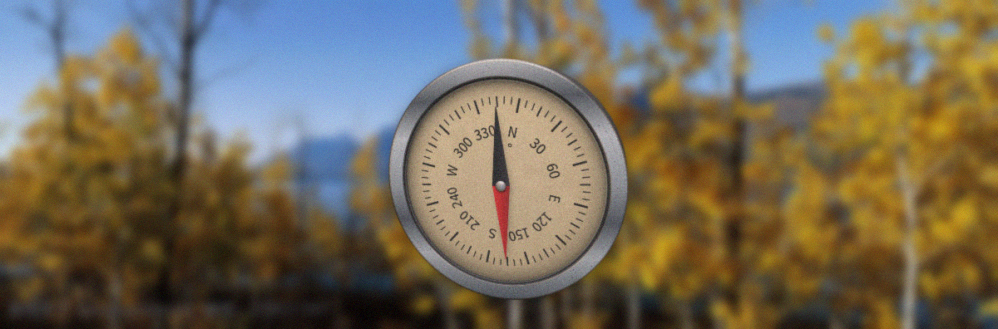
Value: 165 °
